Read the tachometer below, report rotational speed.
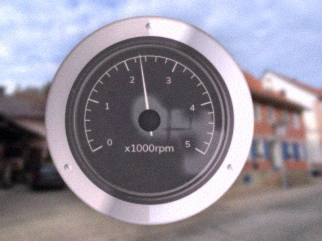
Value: 2300 rpm
